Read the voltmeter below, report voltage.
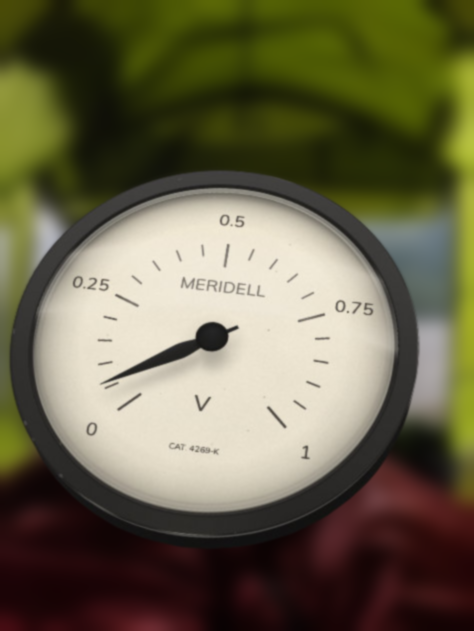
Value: 0.05 V
